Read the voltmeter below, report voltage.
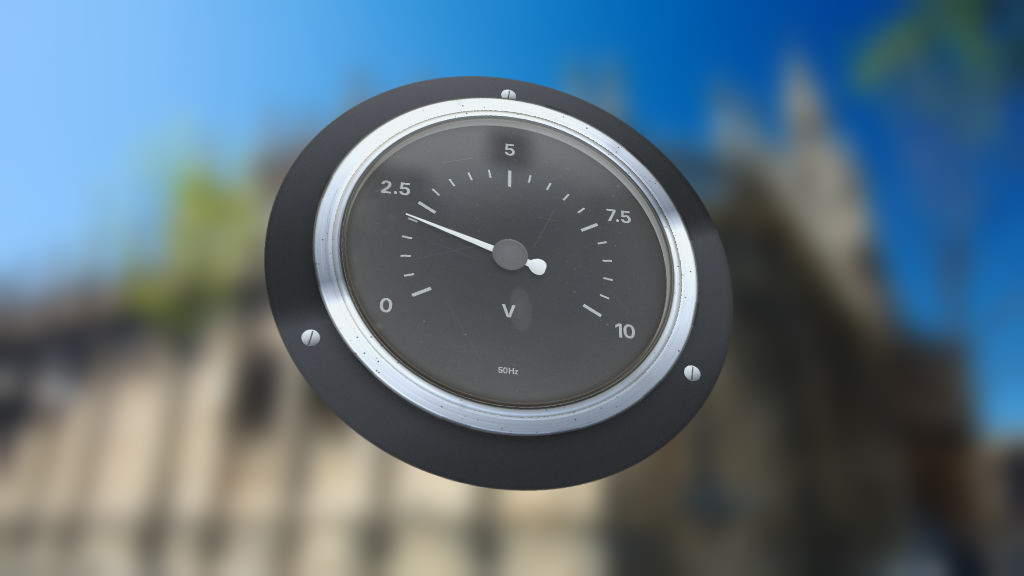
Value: 2 V
